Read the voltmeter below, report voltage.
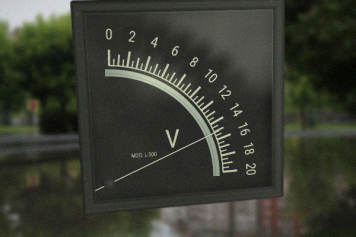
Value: 15 V
